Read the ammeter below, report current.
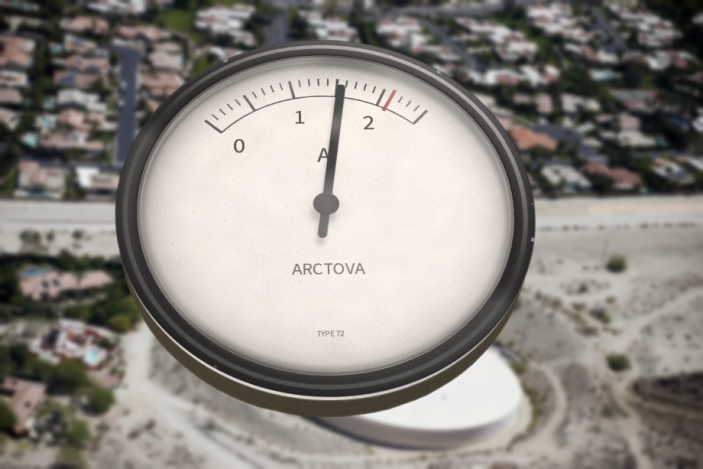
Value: 1.55 A
